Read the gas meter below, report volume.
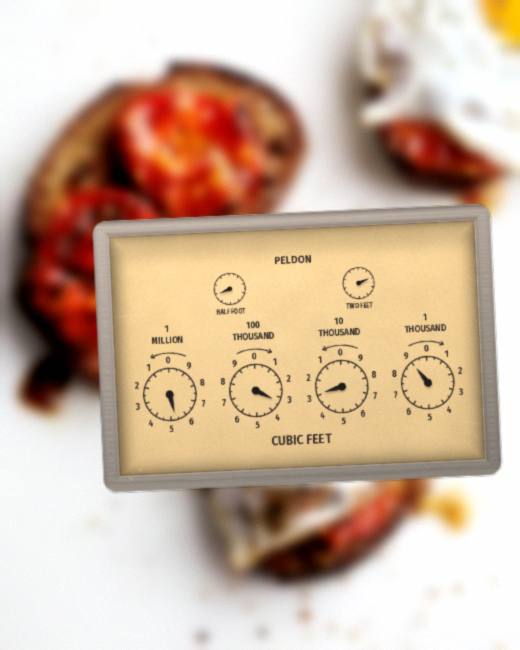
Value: 532900 ft³
